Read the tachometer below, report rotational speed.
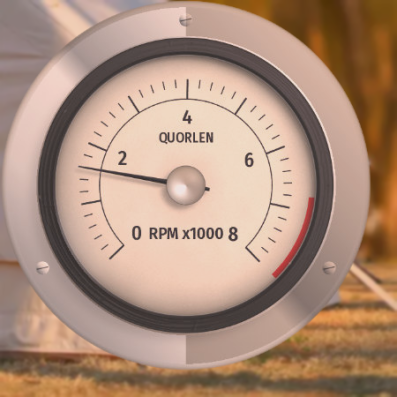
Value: 1600 rpm
